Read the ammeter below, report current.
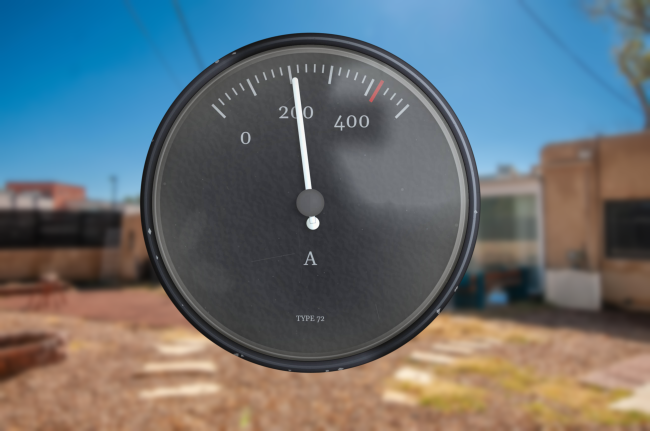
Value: 210 A
